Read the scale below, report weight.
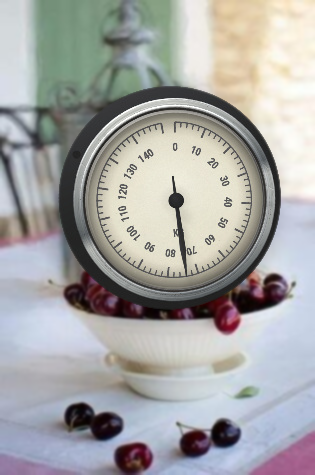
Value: 74 kg
